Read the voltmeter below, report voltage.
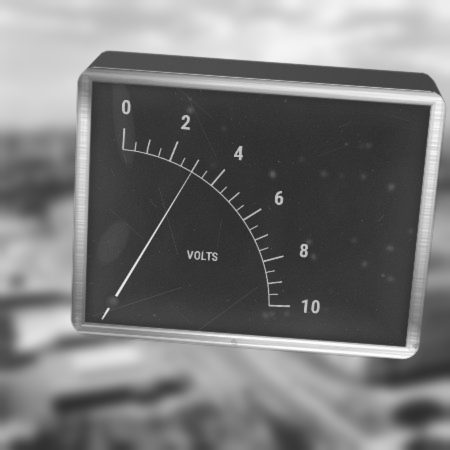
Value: 3 V
